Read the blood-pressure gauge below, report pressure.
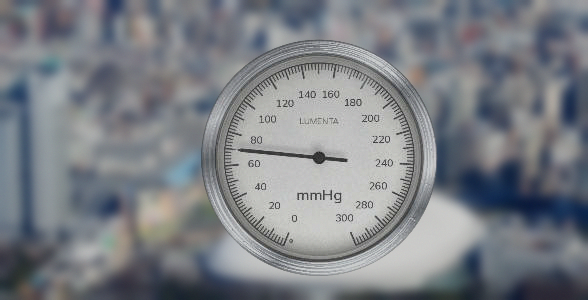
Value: 70 mmHg
